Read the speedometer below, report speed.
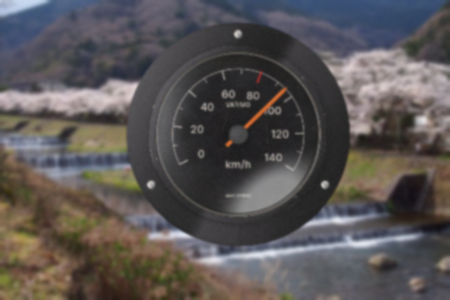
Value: 95 km/h
